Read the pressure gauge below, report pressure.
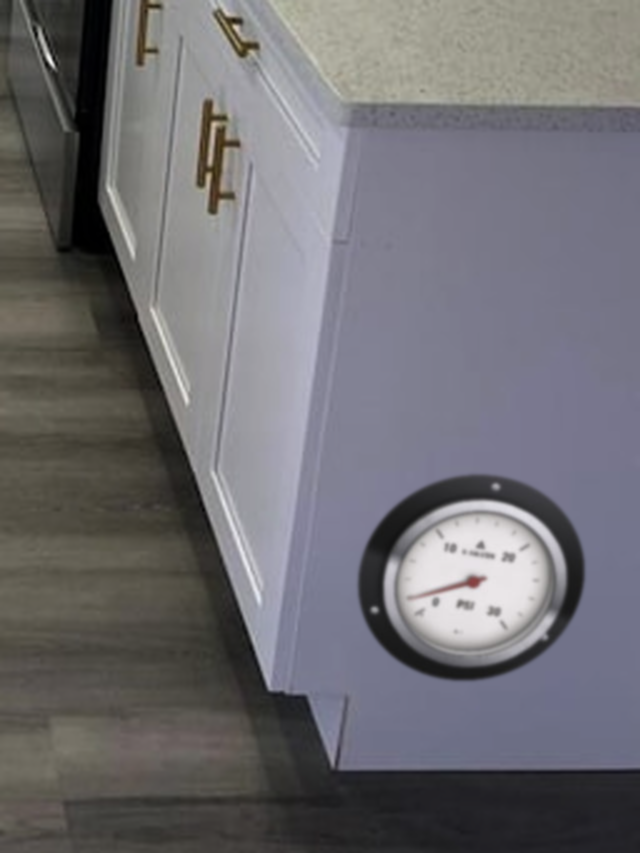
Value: 2 psi
